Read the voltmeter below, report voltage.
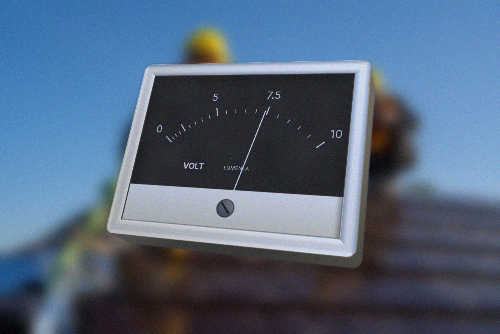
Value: 7.5 V
